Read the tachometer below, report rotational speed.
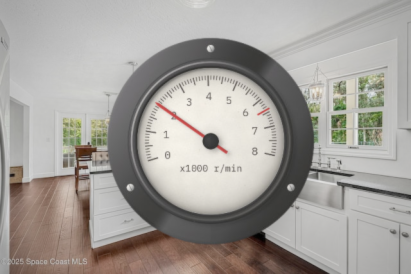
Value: 2000 rpm
